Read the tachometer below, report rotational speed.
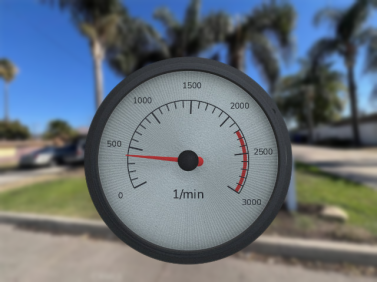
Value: 400 rpm
